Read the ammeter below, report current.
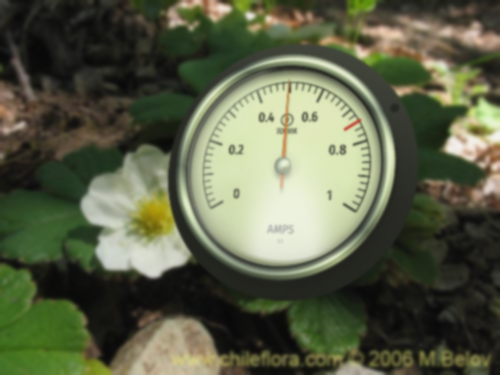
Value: 0.5 A
